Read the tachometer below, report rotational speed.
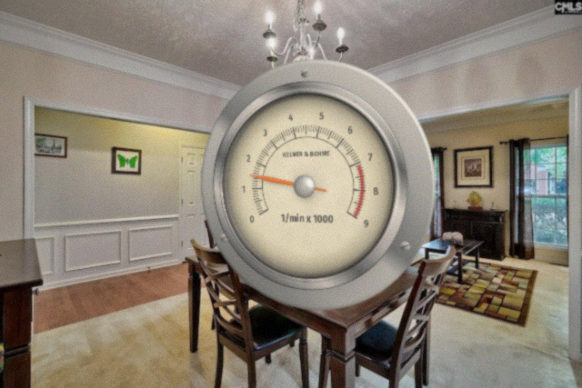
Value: 1500 rpm
